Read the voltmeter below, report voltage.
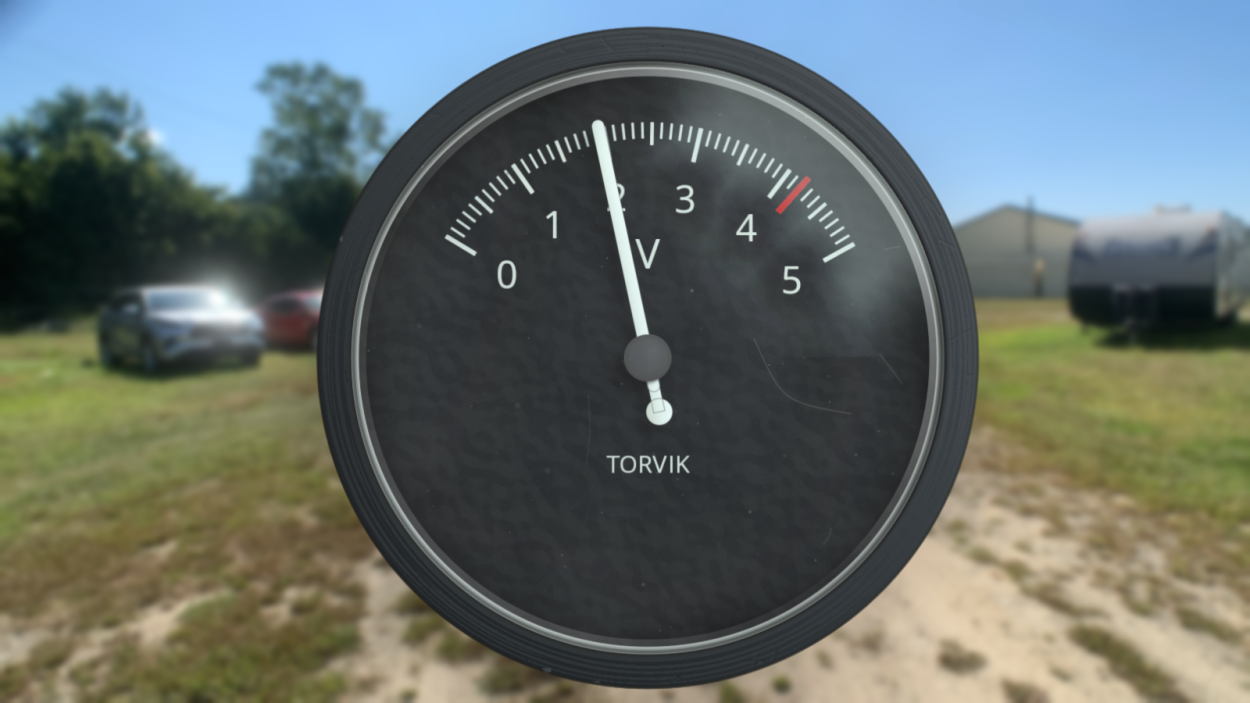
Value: 1.95 V
